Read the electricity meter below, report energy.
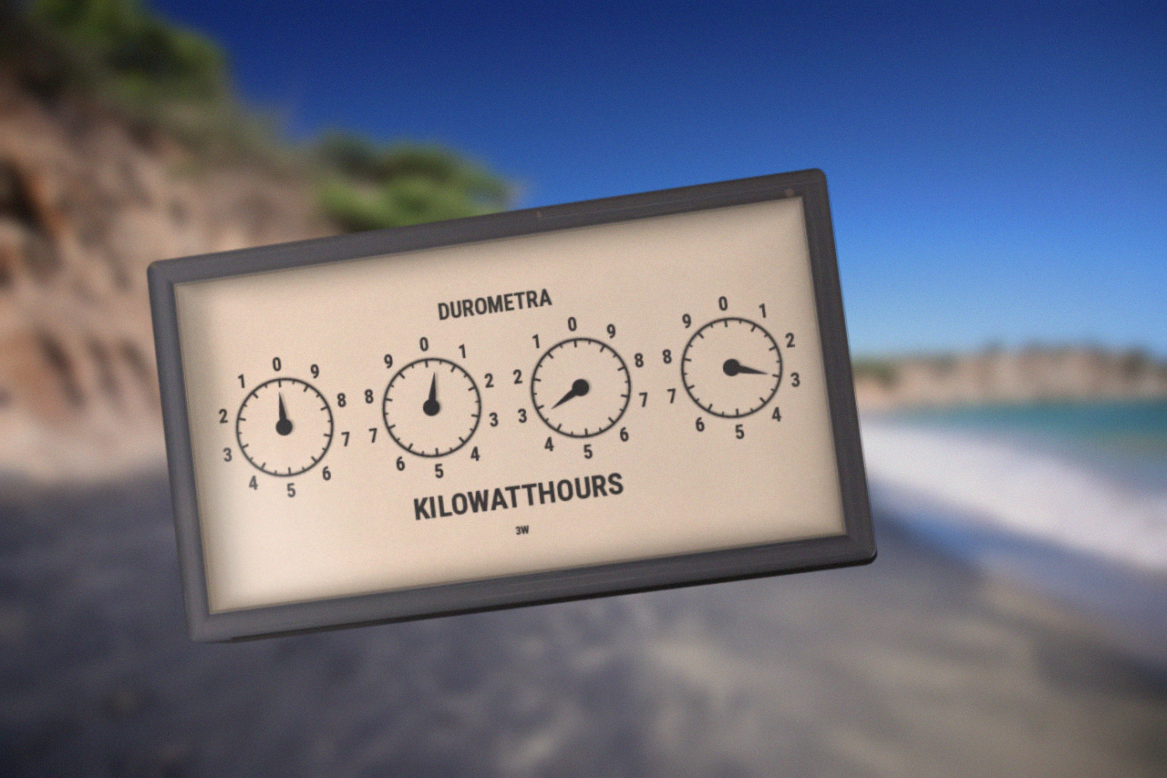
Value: 33 kWh
